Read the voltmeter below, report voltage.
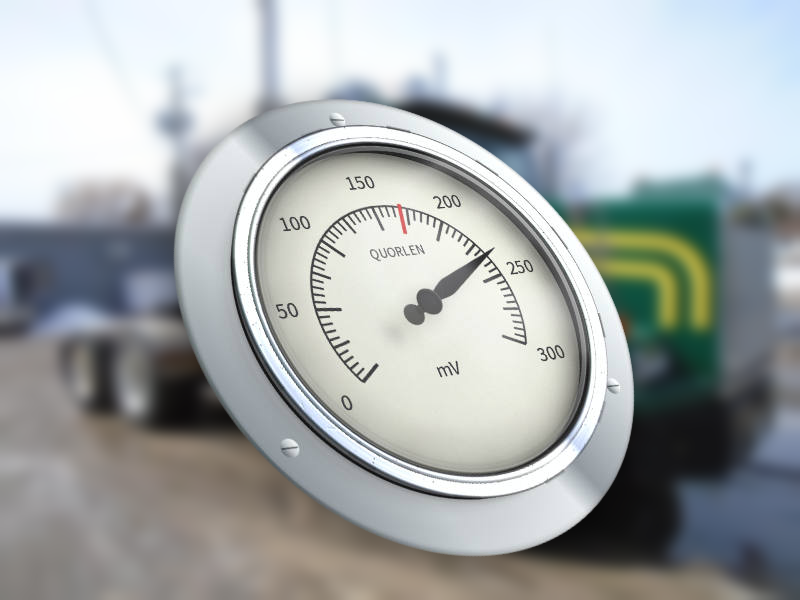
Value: 235 mV
